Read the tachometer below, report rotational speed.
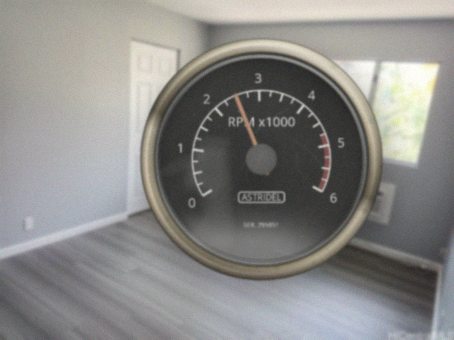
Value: 2500 rpm
